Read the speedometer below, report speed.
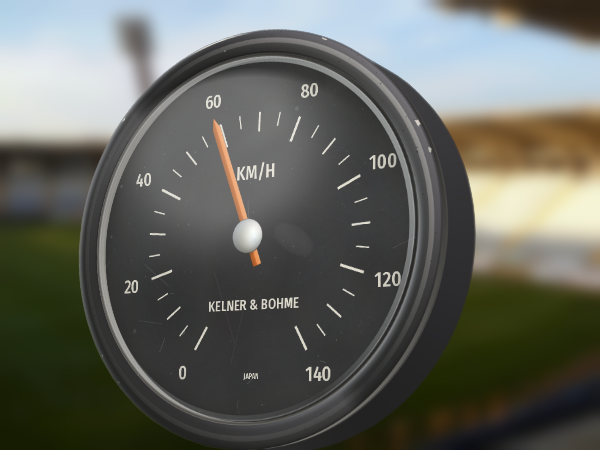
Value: 60 km/h
